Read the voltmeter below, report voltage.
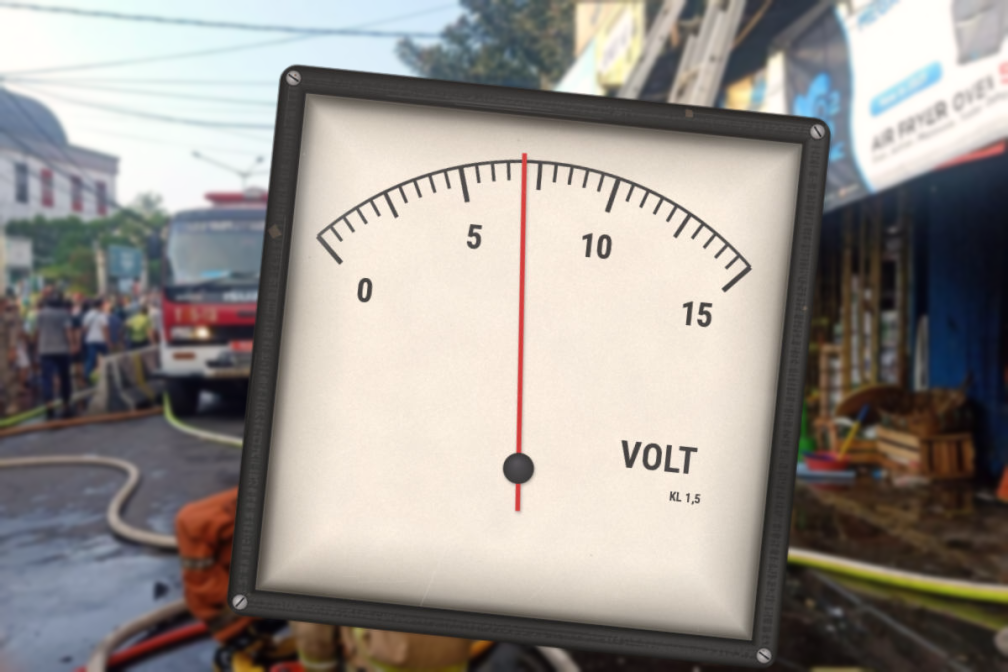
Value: 7 V
